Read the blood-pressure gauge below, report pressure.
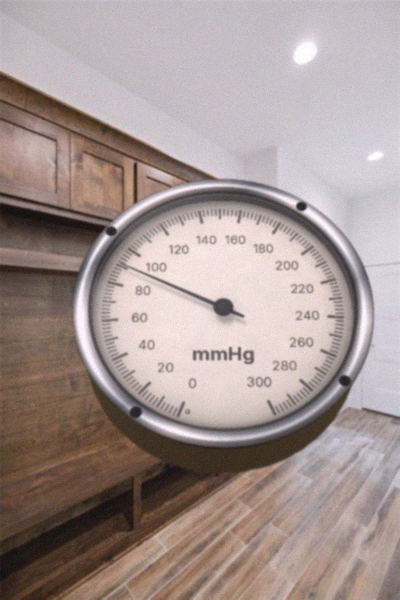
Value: 90 mmHg
